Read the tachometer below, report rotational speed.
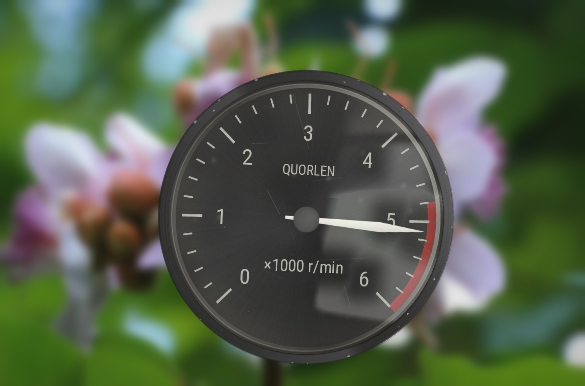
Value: 5100 rpm
